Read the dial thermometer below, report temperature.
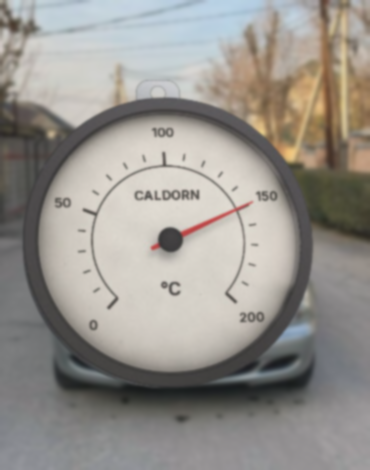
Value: 150 °C
